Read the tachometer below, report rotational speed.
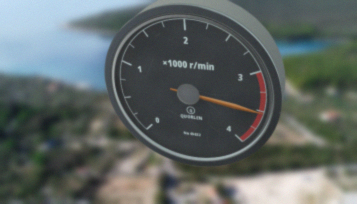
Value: 3500 rpm
